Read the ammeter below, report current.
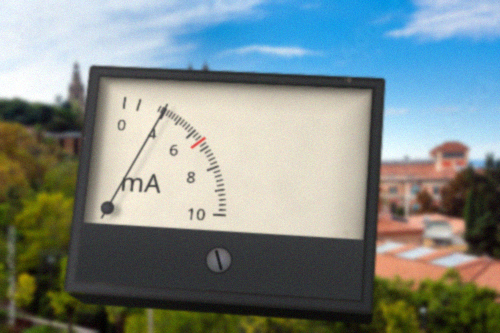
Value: 4 mA
